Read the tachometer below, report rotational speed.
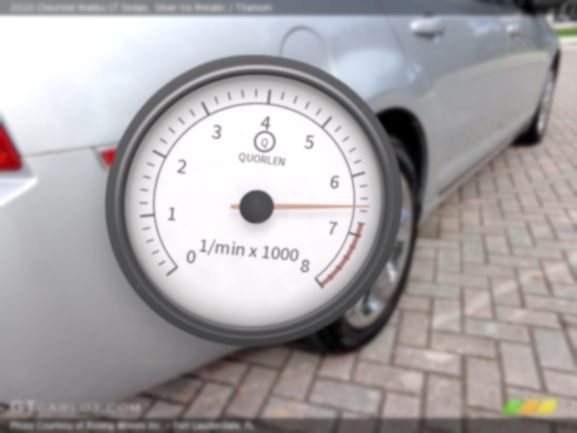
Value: 6500 rpm
